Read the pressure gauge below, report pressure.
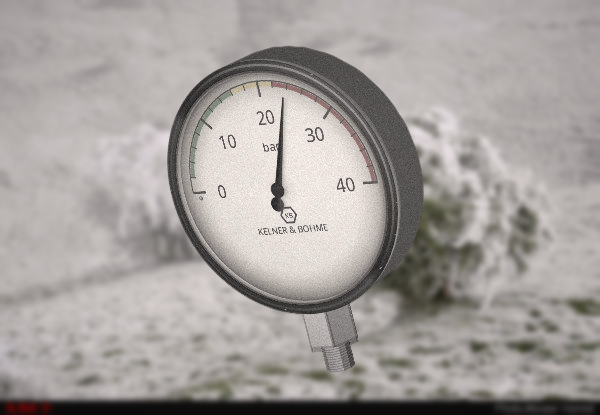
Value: 24 bar
